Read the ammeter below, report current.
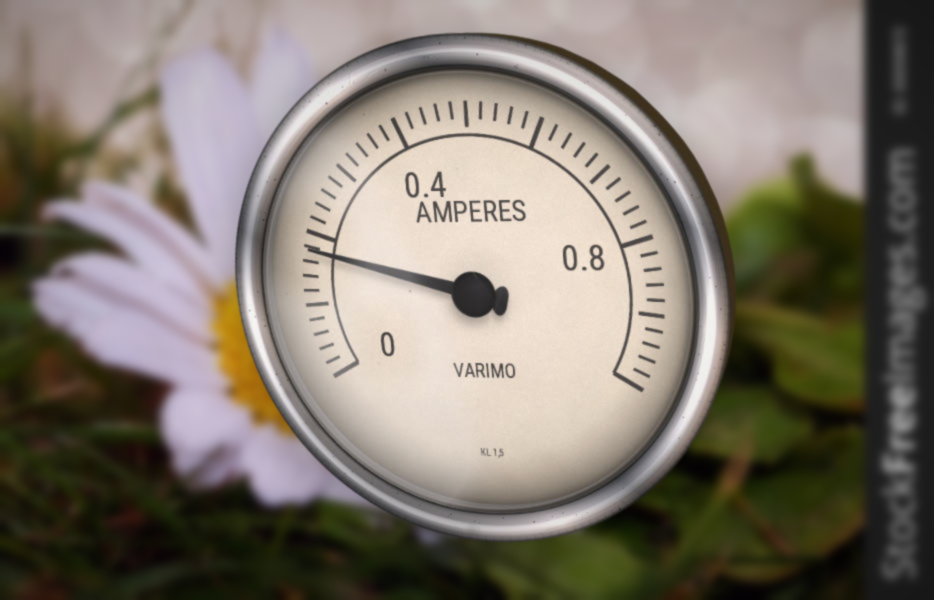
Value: 0.18 A
